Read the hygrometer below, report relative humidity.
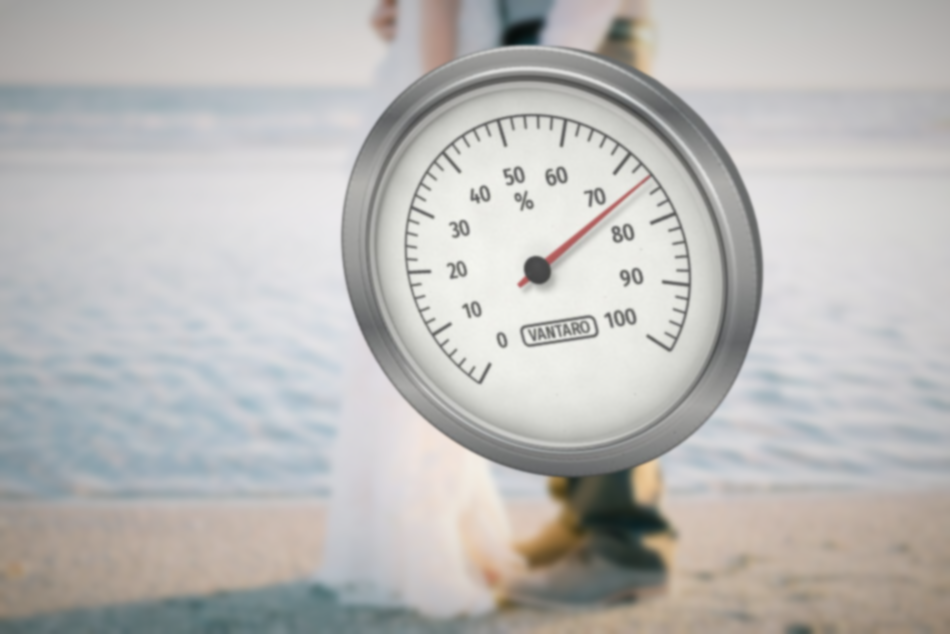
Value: 74 %
